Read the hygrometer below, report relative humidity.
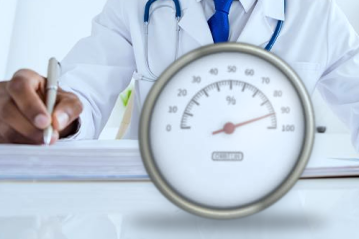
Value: 90 %
